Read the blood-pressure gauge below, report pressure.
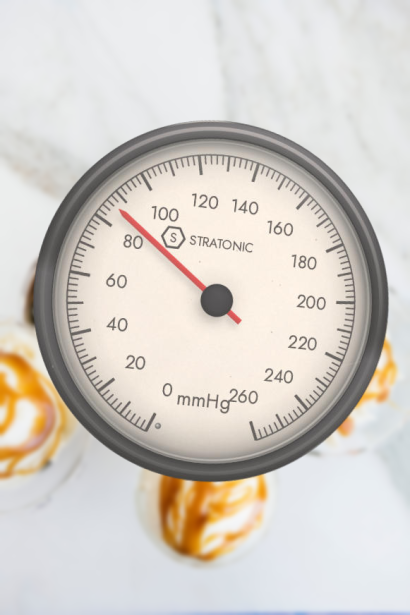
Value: 86 mmHg
